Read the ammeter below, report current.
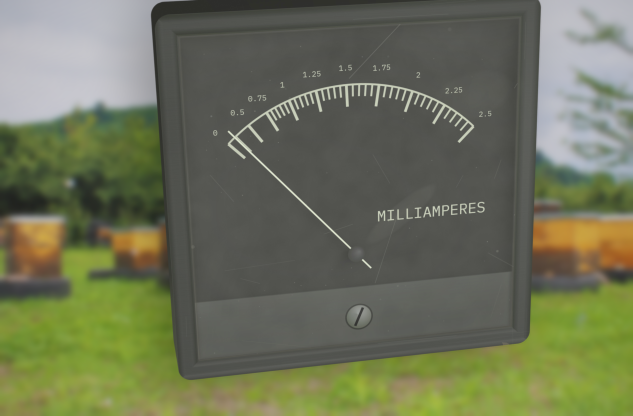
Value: 0.25 mA
